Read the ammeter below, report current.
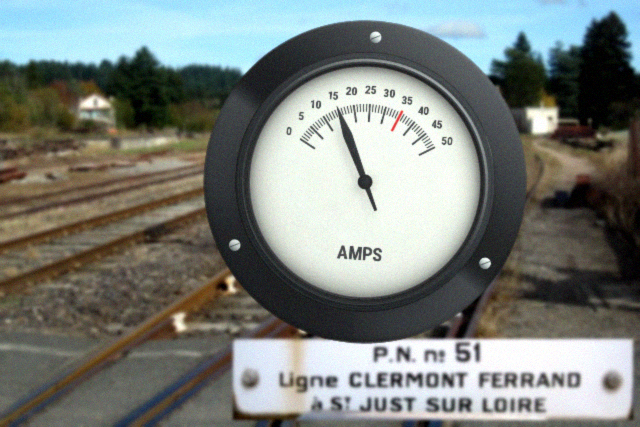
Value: 15 A
